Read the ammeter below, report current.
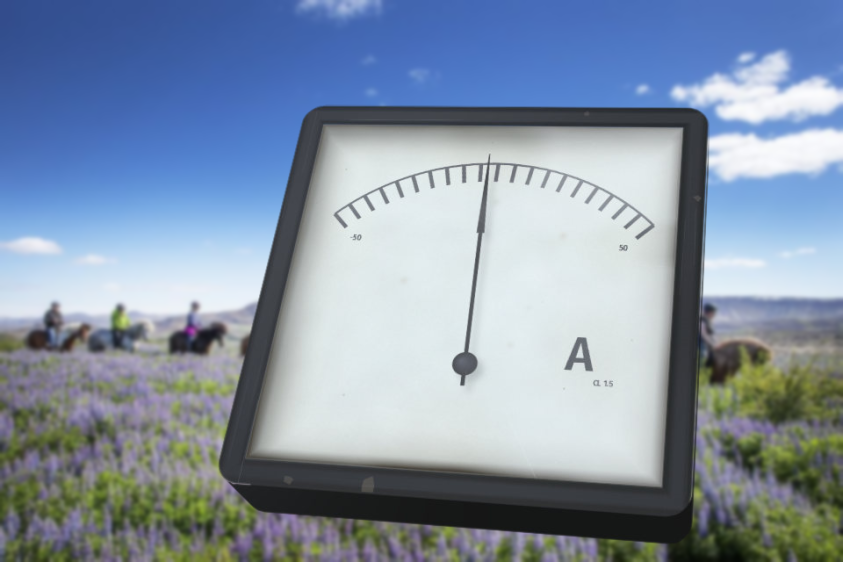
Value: -2.5 A
